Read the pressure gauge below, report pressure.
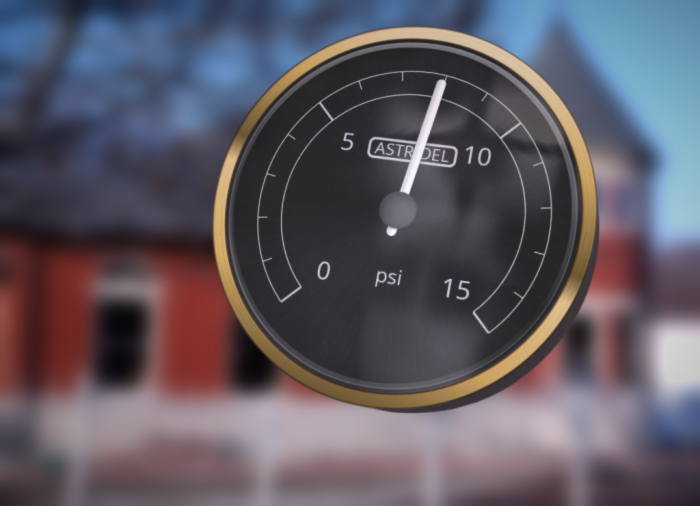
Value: 8 psi
